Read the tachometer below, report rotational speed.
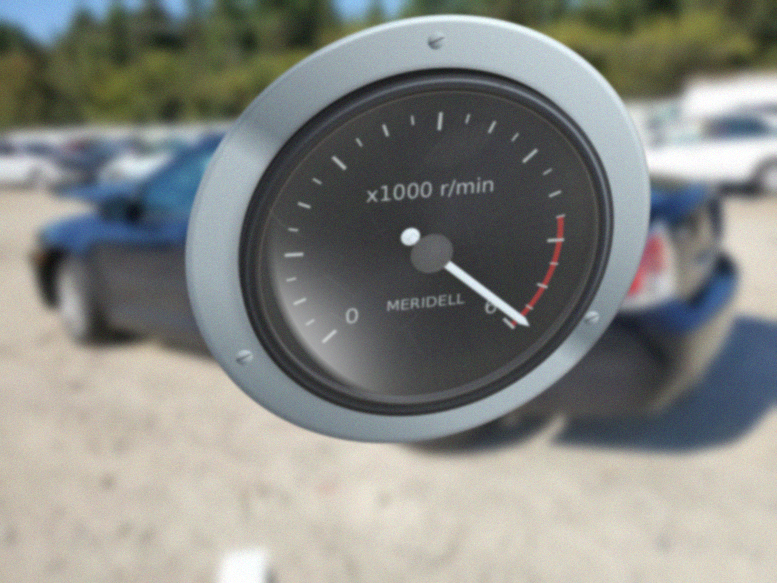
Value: 5875 rpm
